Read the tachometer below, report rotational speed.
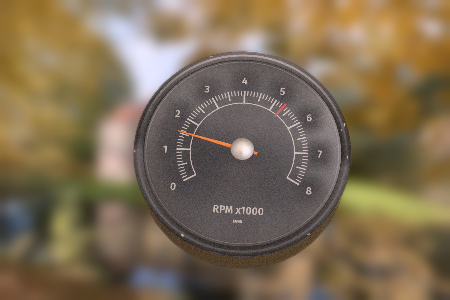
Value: 1500 rpm
